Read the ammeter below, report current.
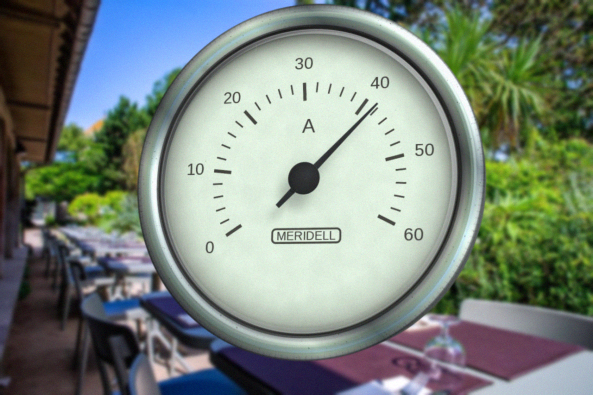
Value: 42 A
